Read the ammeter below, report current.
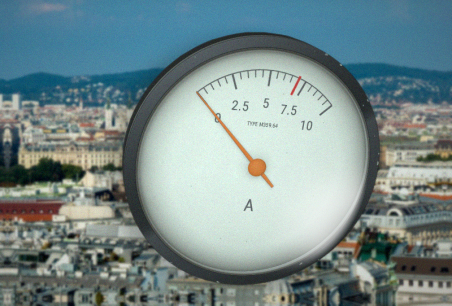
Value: 0 A
